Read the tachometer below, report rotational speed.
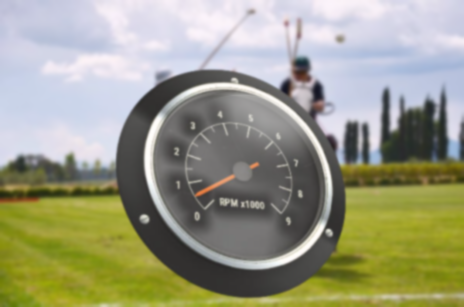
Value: 500 rpm
